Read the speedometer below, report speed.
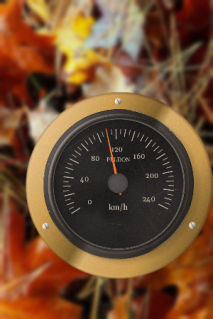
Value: 110 km/h
